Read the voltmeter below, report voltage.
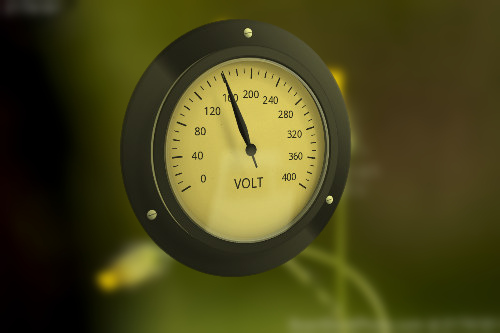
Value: 160 V
